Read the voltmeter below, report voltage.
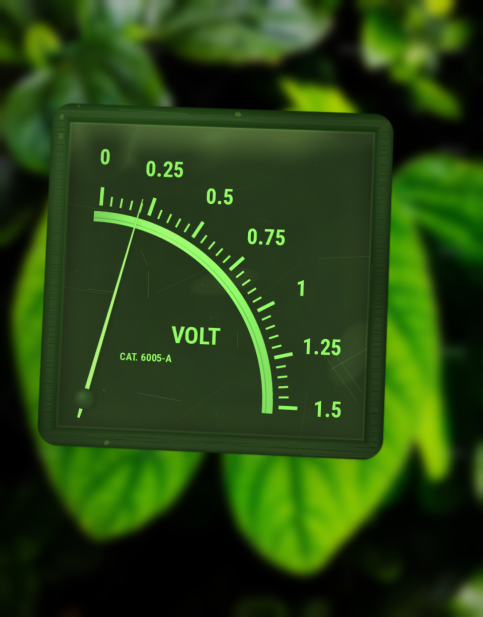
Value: 0.2 V
